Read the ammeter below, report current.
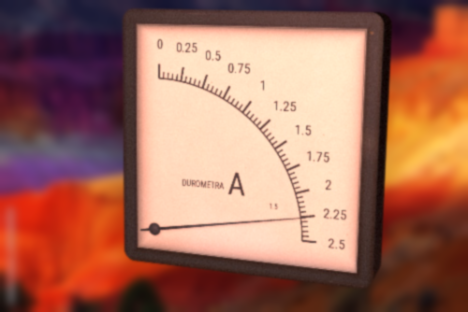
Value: 2.25 A
